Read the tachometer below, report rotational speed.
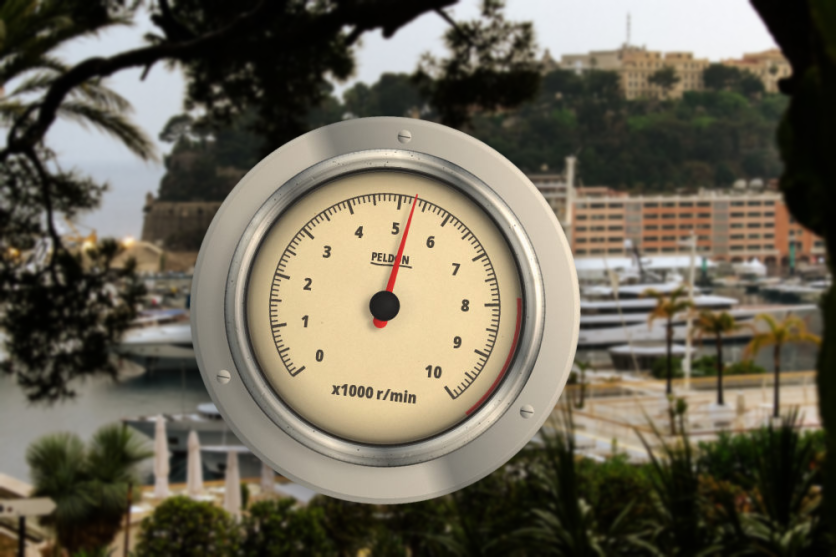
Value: 5300 rpm
